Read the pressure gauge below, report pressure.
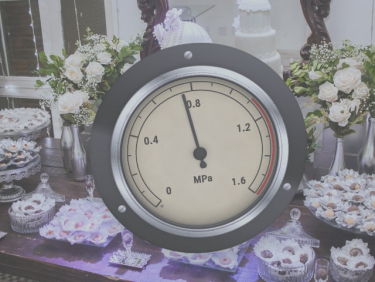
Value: 0.75 MPa
